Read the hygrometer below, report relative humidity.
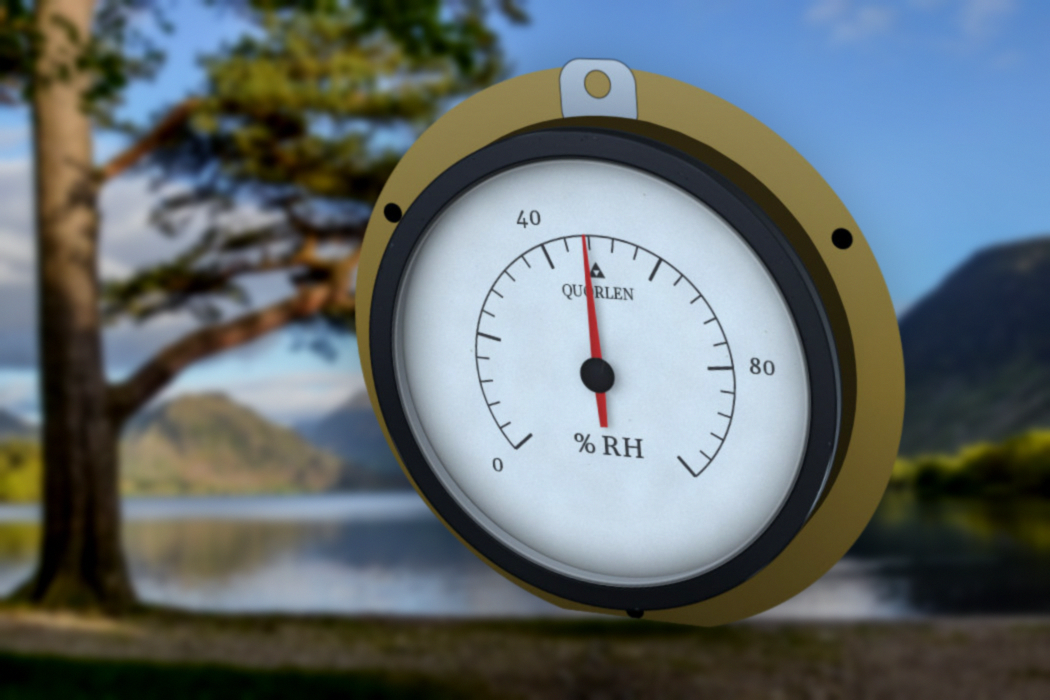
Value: 48 %
